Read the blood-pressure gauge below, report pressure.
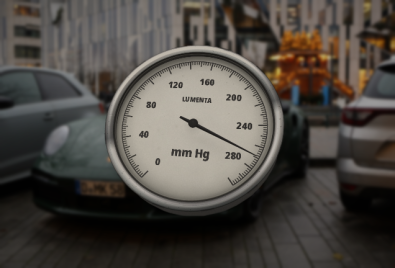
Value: 270 mmHg
